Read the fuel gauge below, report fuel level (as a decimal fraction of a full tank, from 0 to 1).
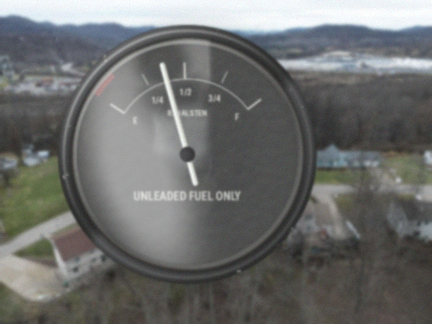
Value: 0.375
